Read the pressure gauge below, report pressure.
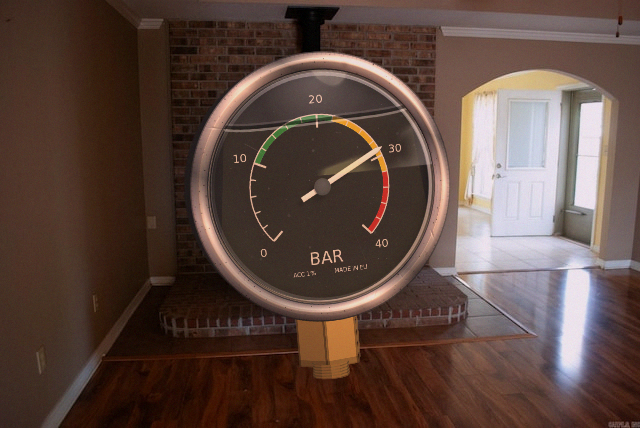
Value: 29 bar
